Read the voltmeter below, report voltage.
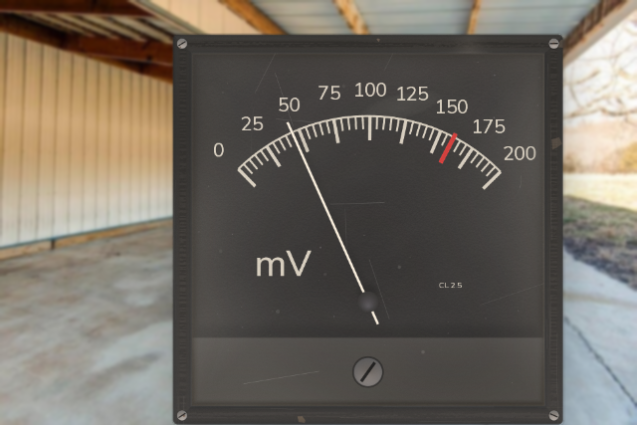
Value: 45 mV
